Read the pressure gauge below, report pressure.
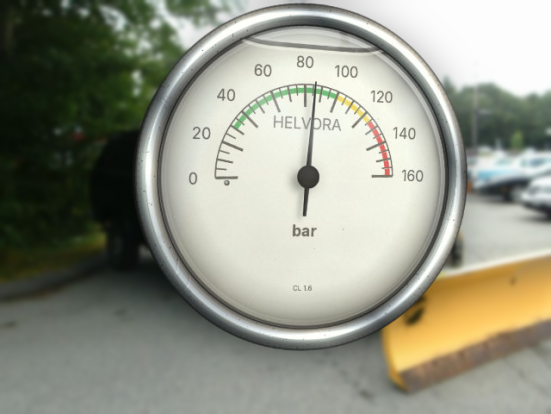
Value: 85 bar
